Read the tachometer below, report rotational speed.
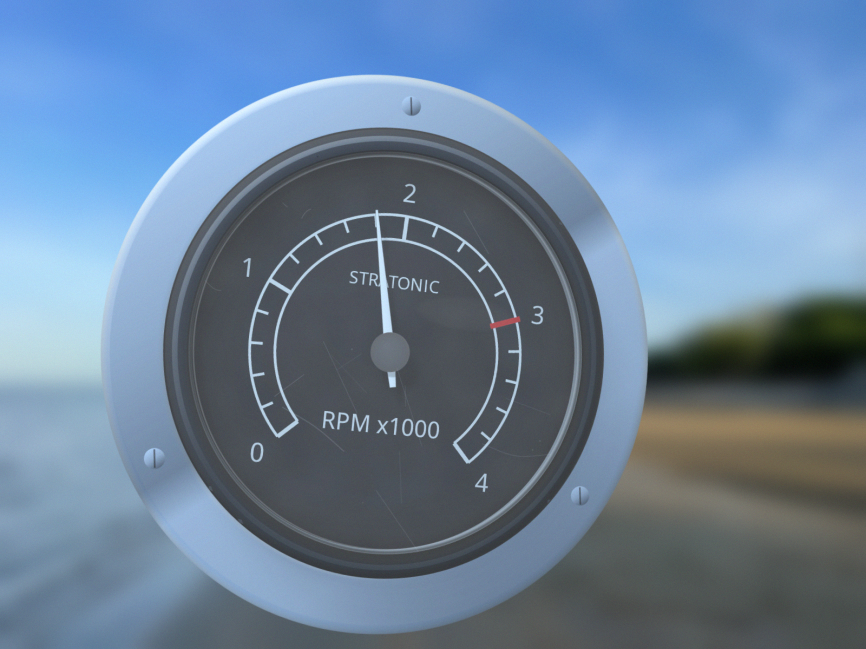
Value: 1800 rpm
